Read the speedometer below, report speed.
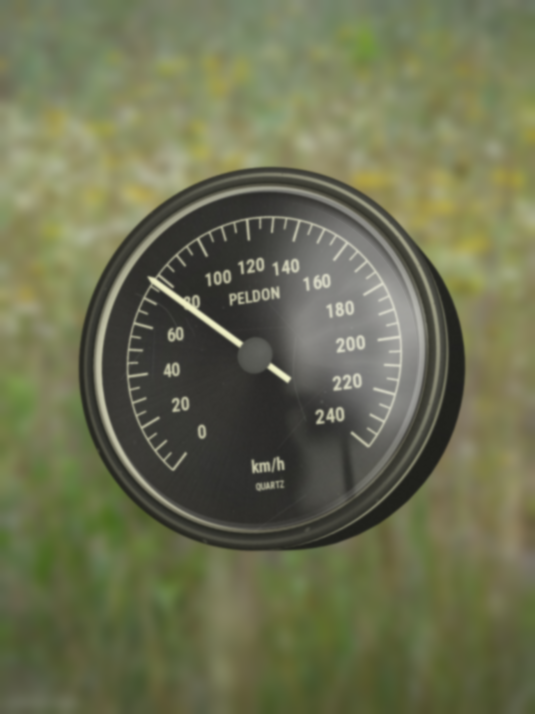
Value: 77.5 km/h
